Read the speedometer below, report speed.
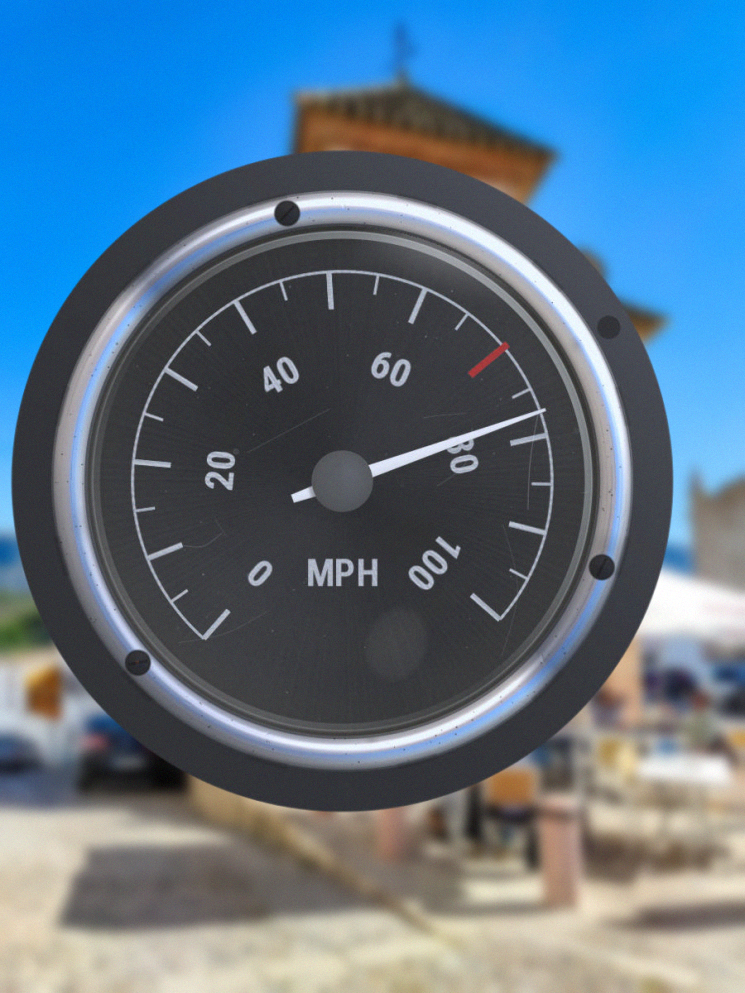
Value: 77.5 mph
